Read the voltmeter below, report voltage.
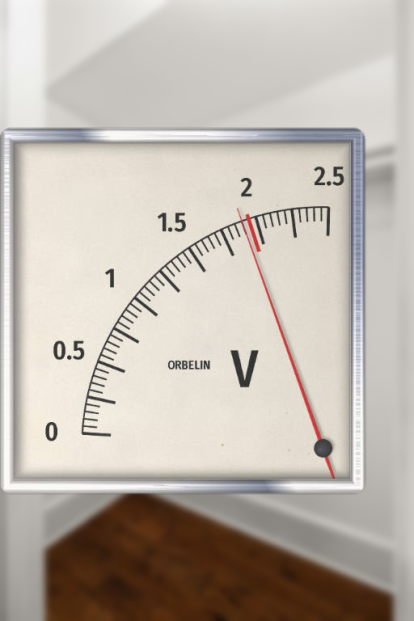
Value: 1.9 V
